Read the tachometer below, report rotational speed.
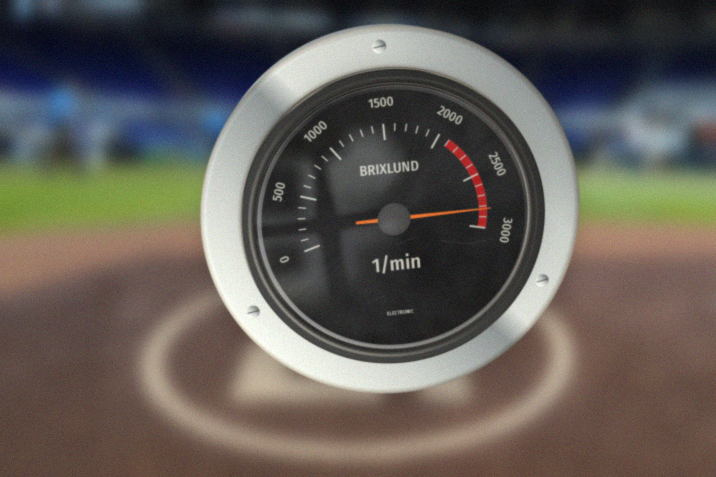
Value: 2800 rpm
